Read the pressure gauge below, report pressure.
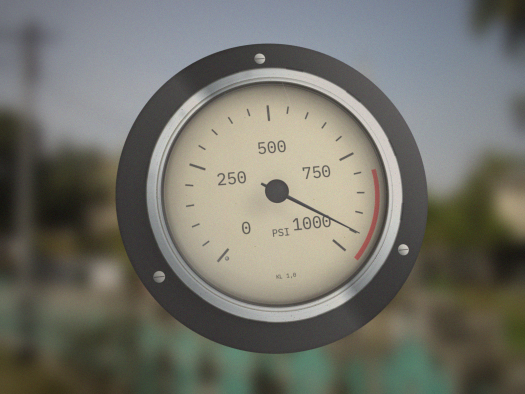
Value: 950 psi
